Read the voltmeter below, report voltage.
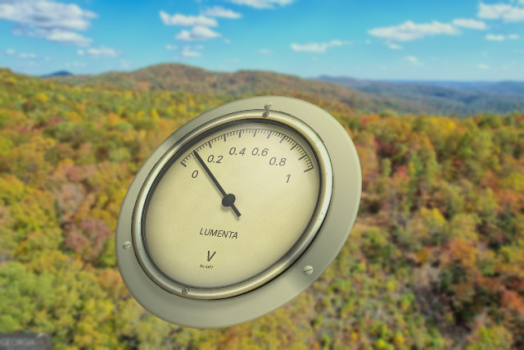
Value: 0.1 V
